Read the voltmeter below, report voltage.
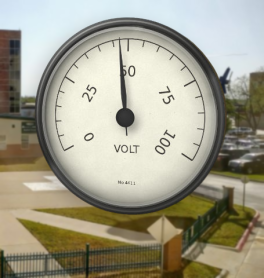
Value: 47.5 V
